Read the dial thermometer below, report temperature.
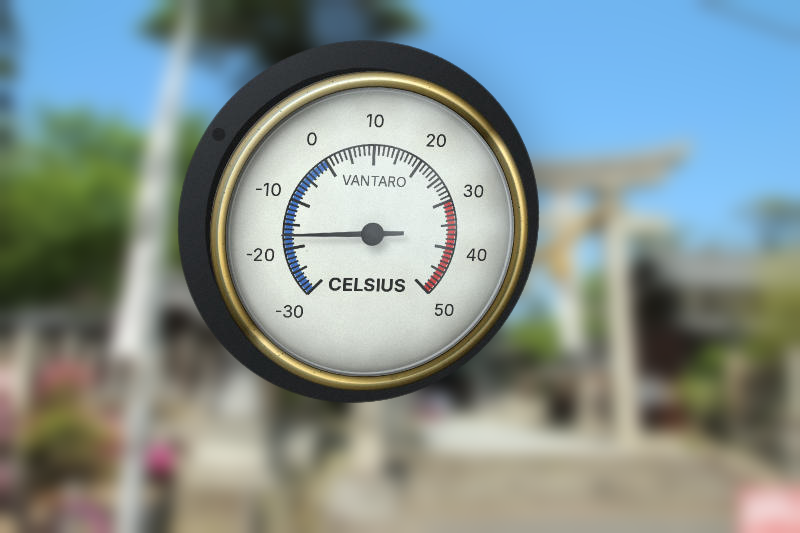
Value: -17 °C
